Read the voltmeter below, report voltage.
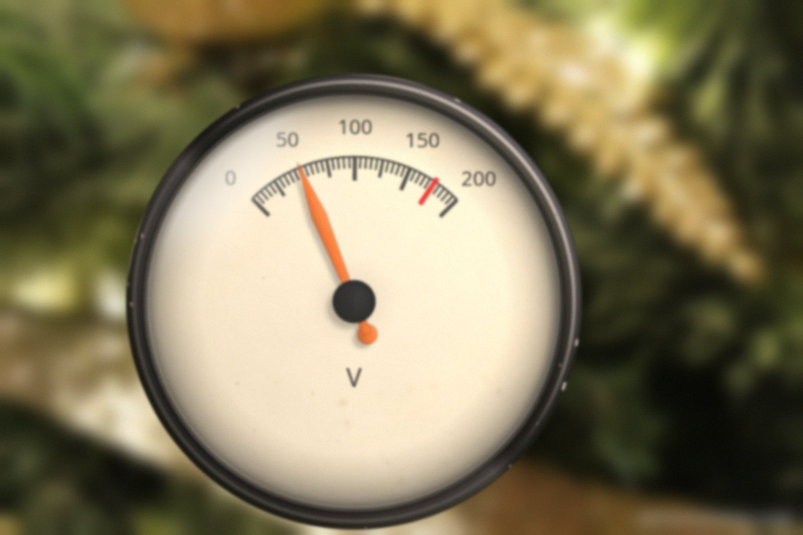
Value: 50 V
